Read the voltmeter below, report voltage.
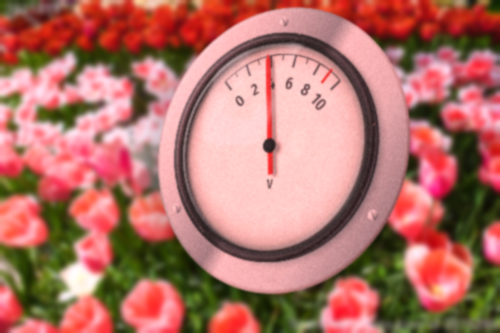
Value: 4 V
